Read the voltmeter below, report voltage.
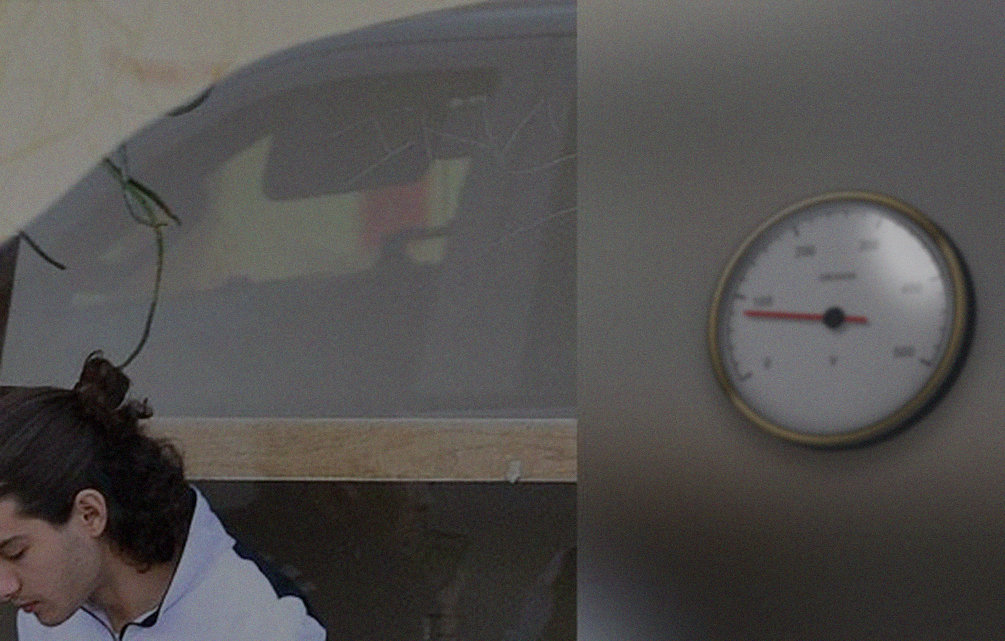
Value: 80 V
